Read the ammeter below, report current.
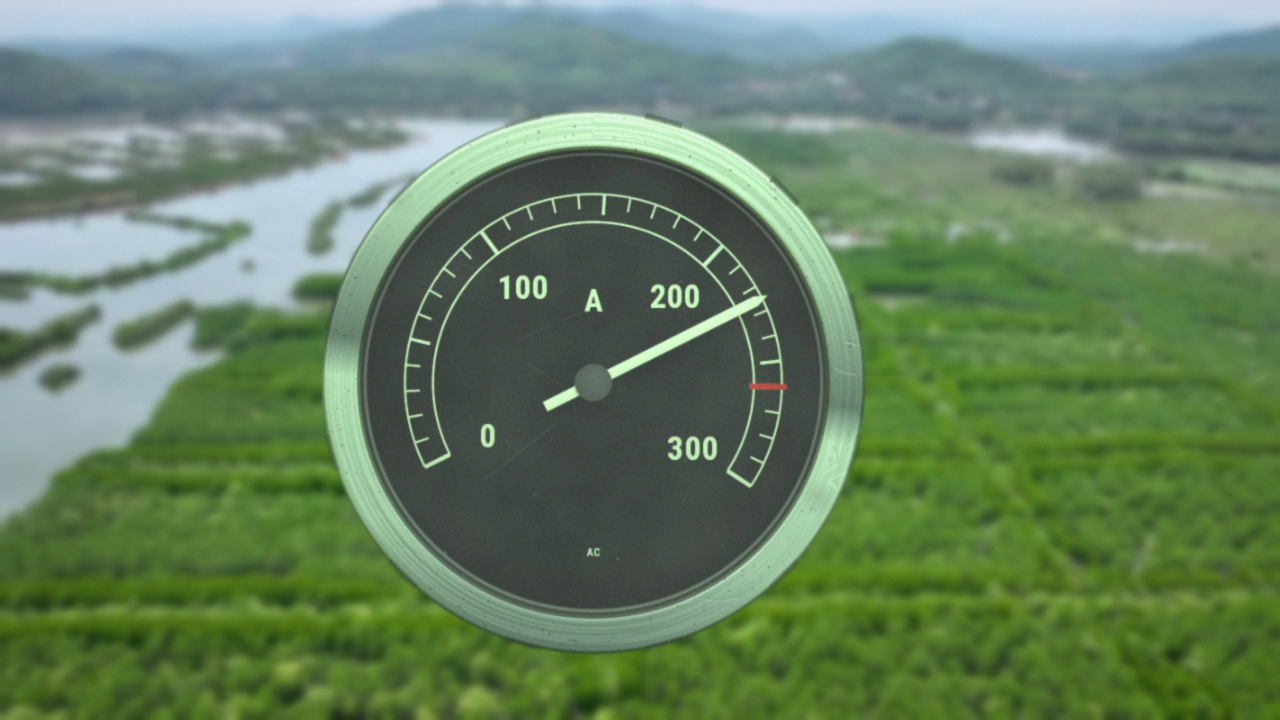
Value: 225 A
